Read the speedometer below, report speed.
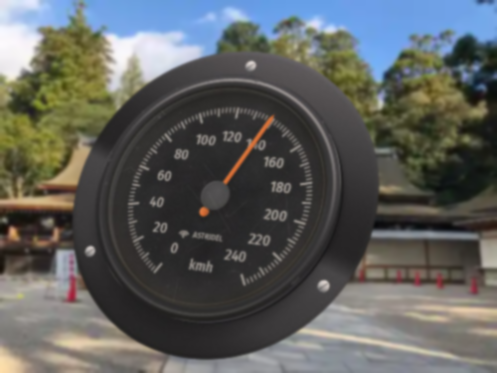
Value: 140 km/h
